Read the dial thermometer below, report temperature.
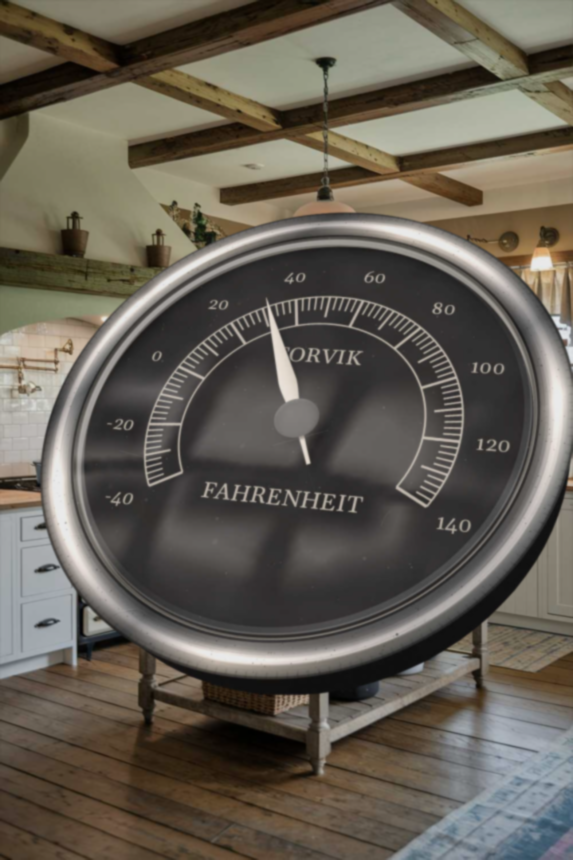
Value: 32 °F
